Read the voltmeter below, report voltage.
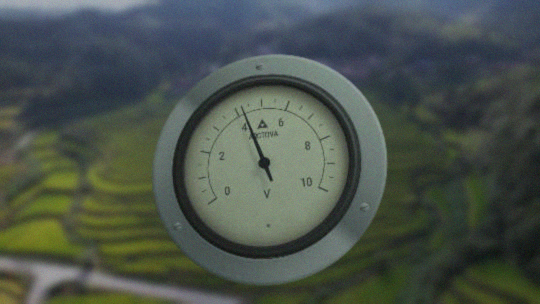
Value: 4.25 V
